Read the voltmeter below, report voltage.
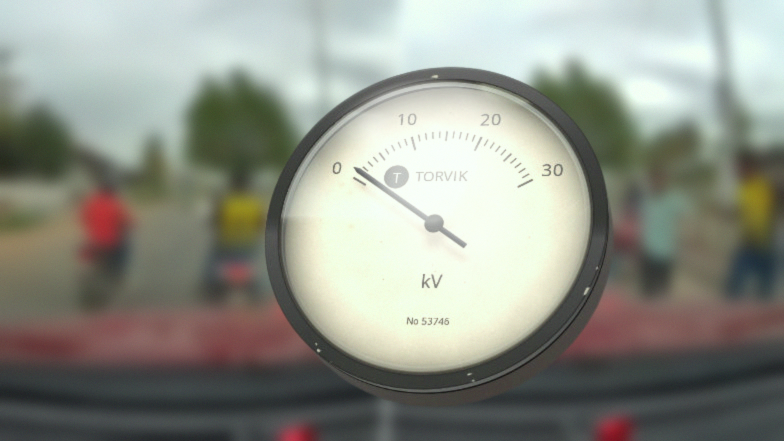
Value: 1 kV
